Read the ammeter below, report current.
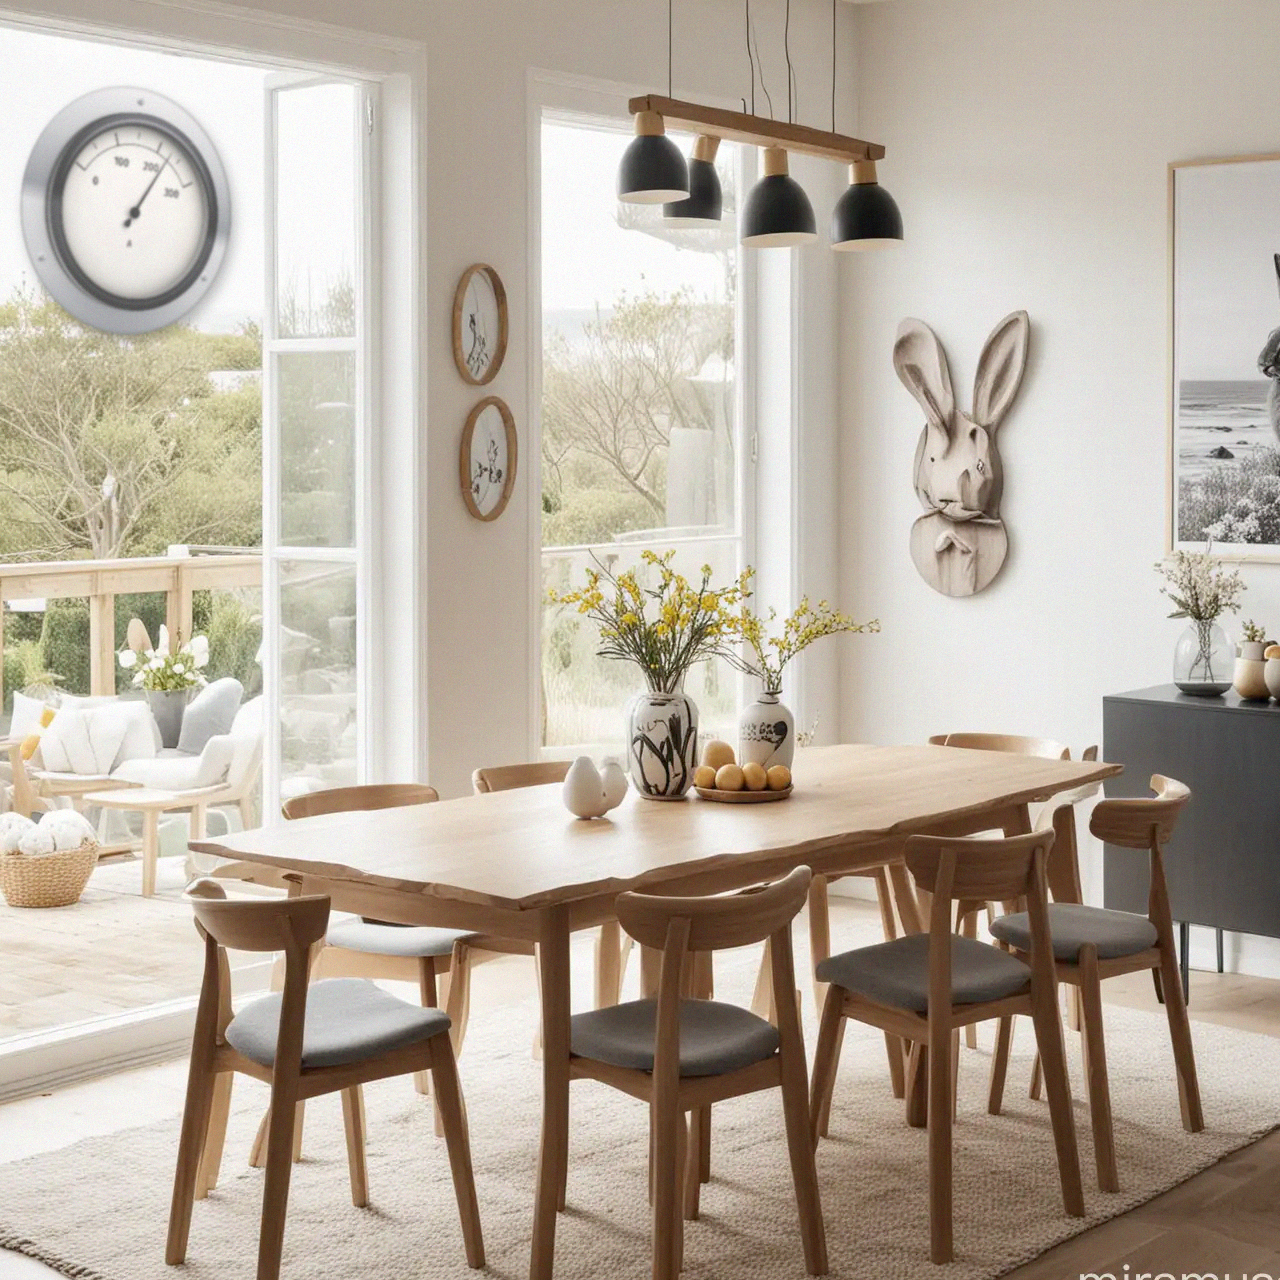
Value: 225 A
